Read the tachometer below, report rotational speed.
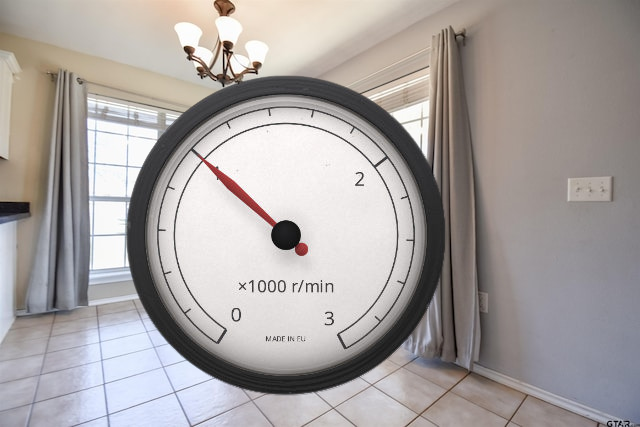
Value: 1000 rpm
